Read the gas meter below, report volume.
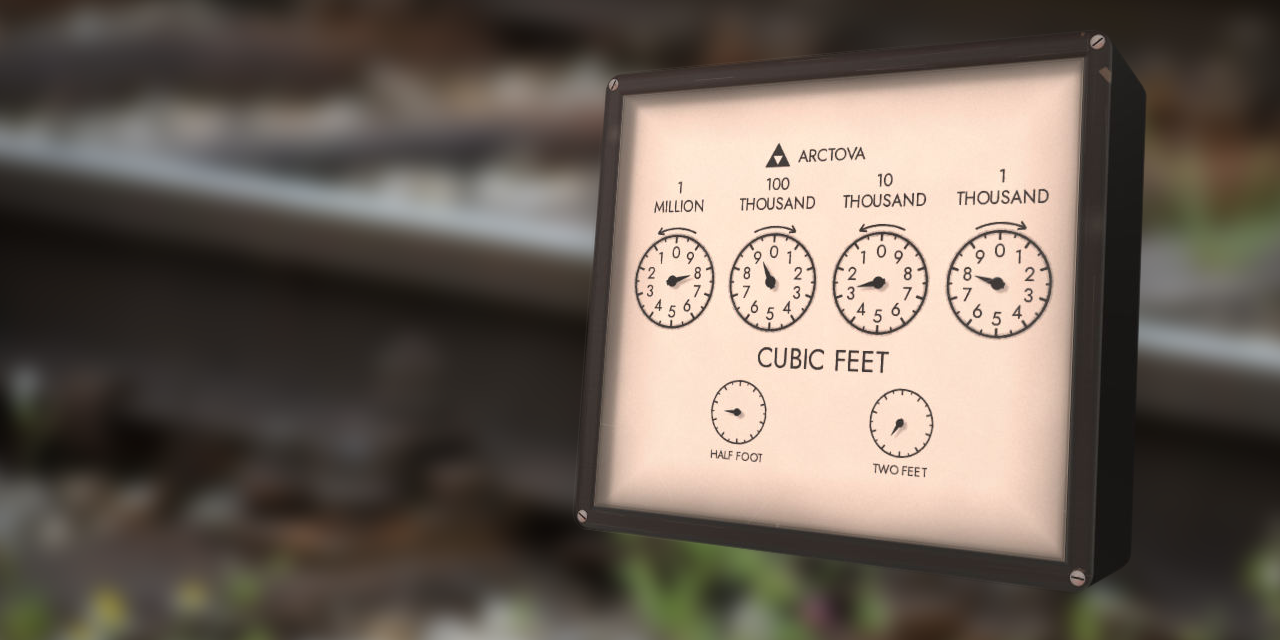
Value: 792800 ft³
